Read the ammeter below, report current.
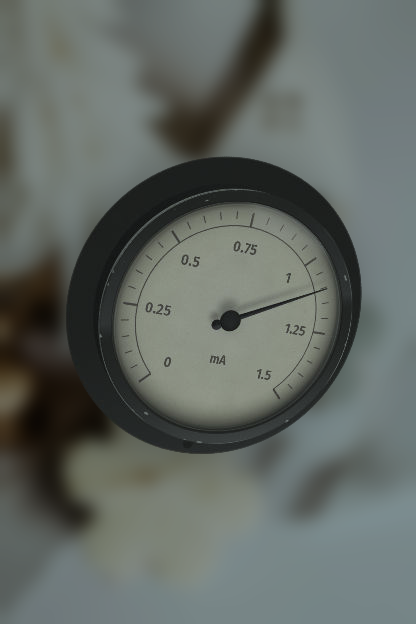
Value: 1.1 mA
